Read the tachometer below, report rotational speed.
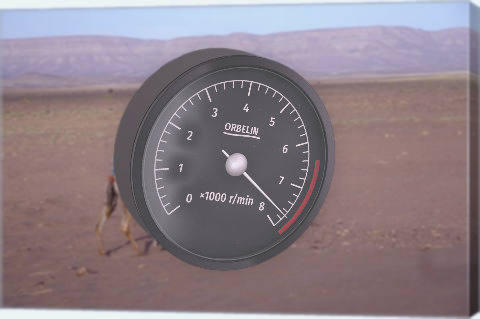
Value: 7700 rpm
